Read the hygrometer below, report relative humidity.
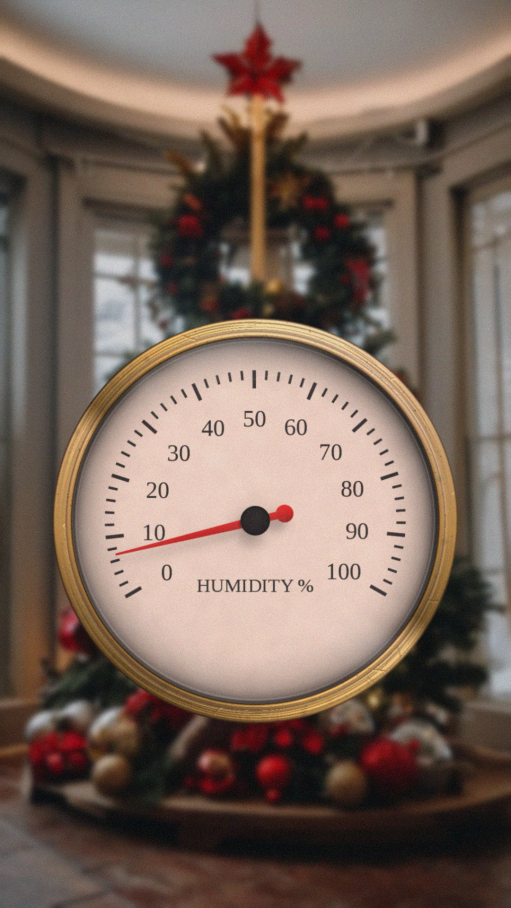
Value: 7 %
